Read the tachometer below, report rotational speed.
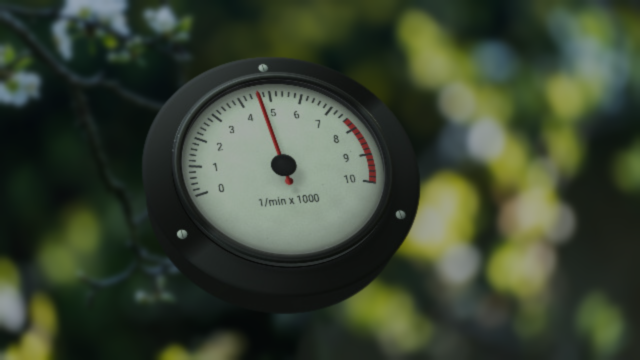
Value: 4600 rpm
